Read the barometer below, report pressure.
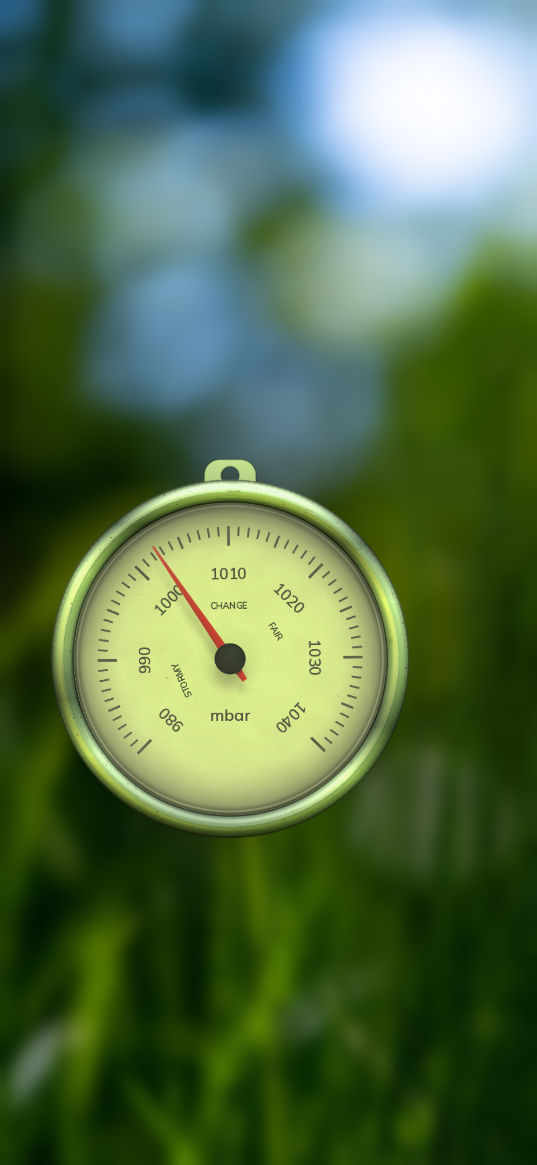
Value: 1002.5 mbar
